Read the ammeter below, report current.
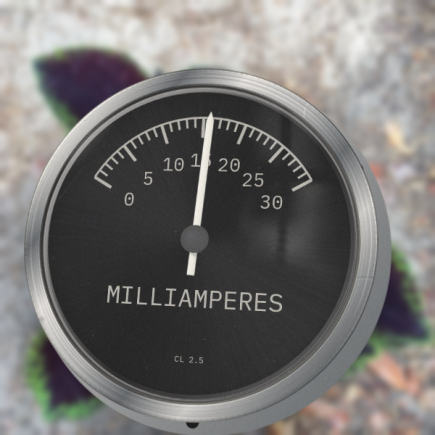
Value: 16 mA
